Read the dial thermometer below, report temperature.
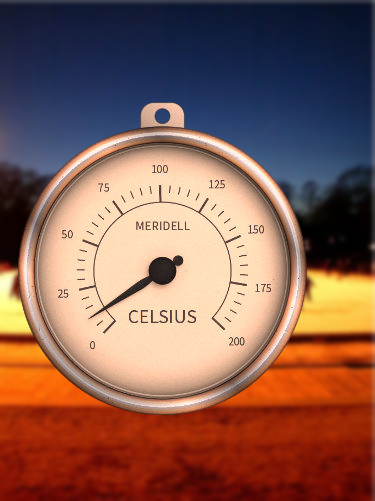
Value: 10 °C
